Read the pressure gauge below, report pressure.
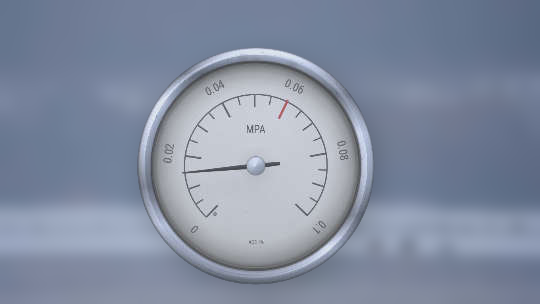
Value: 0.015 MPa
